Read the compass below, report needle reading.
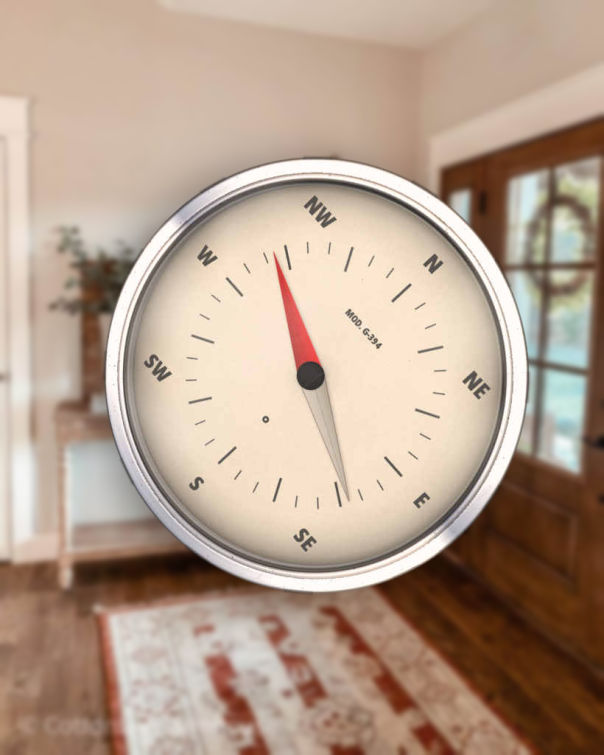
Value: 295 °
